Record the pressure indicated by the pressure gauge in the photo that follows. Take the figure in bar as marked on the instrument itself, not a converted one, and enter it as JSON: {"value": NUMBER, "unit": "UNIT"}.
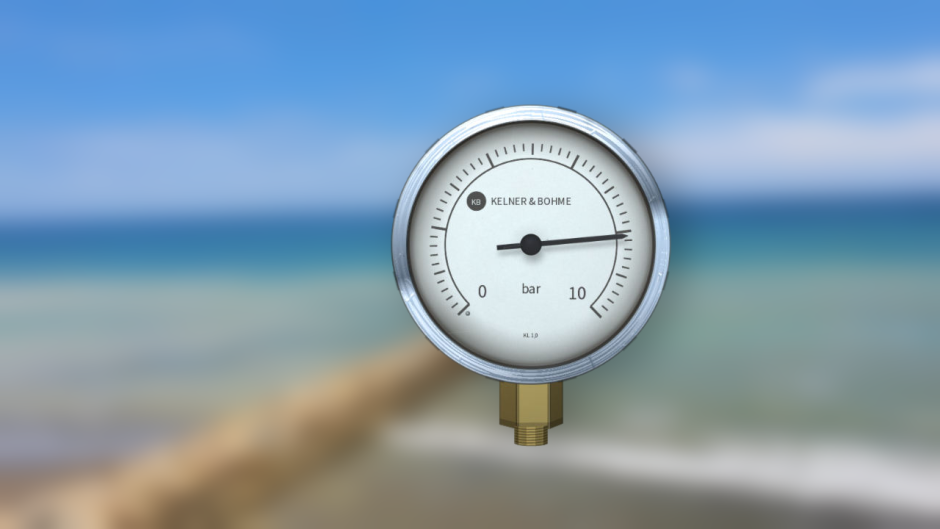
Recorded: {"value": 8.1, "unit": "bar"}
